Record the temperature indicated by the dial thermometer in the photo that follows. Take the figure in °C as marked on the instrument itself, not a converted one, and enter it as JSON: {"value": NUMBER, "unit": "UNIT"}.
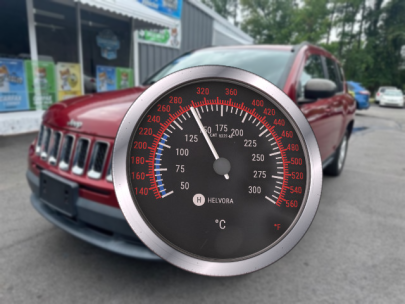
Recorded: {"value": 145, "unit": "°C"}
